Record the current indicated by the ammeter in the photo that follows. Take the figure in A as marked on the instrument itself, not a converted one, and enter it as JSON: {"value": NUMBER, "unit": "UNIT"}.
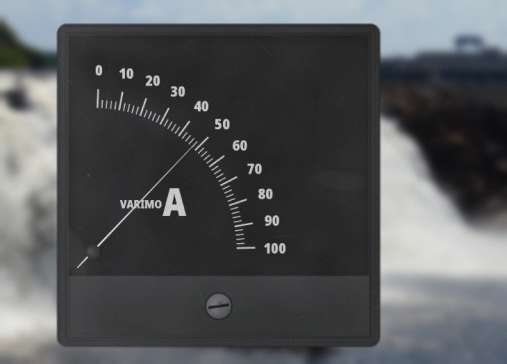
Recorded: {"value": 48, "unit": "A"}
